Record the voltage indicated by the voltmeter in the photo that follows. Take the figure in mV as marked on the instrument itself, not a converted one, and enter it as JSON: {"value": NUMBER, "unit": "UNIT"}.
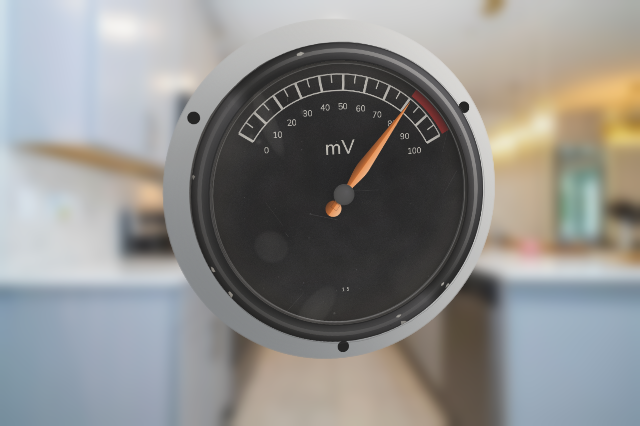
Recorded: {"value": 80, "unit": "mV"}
